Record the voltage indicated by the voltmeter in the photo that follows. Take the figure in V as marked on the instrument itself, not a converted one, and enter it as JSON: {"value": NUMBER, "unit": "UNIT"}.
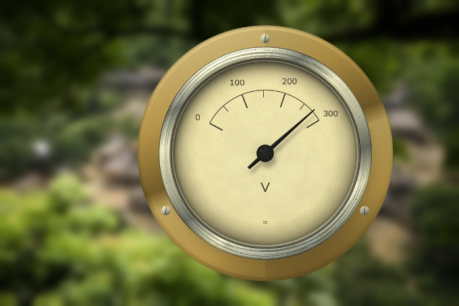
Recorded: {"value": 275, "unit": "V"}
